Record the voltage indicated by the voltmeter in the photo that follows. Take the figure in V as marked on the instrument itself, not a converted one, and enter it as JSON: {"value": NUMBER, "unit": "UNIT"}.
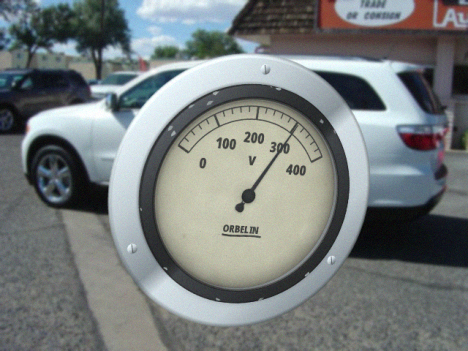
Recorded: {"value": 300, "unit": "V"}
